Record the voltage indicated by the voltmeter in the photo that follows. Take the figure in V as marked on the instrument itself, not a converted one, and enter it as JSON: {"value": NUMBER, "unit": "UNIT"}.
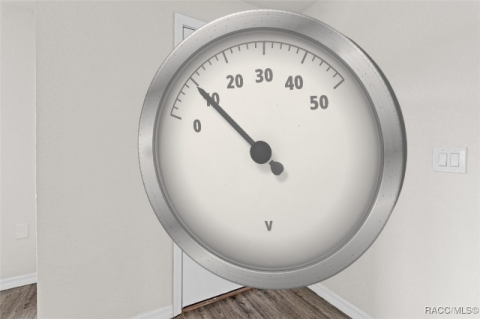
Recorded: {"value": 10, "unit": "V"}
